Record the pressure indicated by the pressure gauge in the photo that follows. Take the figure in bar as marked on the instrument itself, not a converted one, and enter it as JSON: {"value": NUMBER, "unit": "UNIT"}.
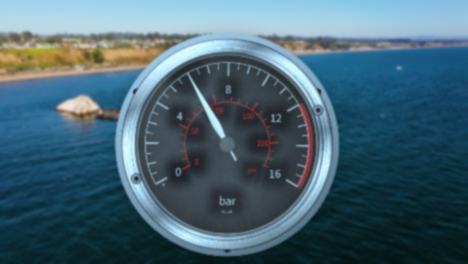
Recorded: {"value": 6, "unit": "bar"}
